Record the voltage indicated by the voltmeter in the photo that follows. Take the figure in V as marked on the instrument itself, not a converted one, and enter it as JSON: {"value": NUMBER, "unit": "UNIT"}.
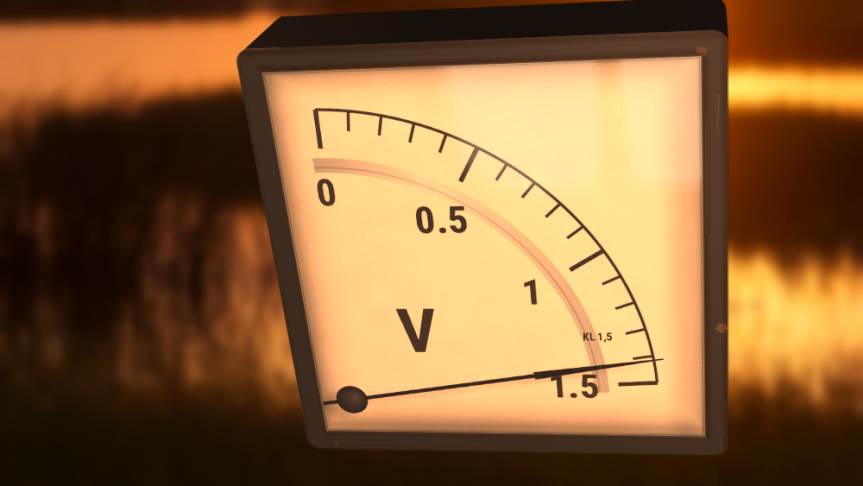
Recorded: {"value": 1.4, "unit": "V"}
